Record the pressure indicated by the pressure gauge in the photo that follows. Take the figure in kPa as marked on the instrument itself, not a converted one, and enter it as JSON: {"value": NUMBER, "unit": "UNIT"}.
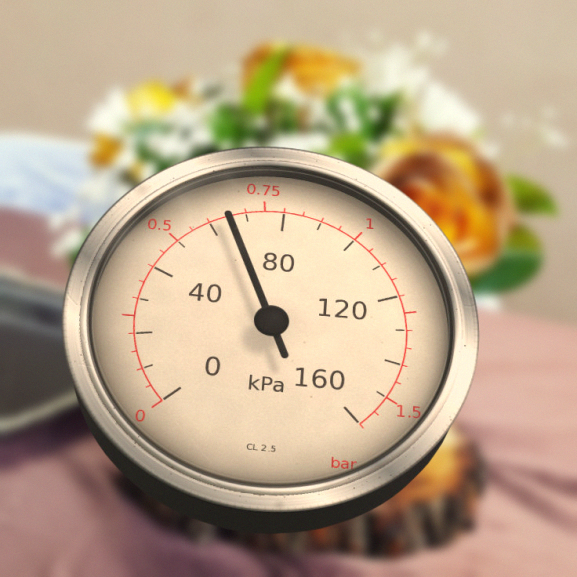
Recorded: {"value": 65, "unit": "kPa"}
